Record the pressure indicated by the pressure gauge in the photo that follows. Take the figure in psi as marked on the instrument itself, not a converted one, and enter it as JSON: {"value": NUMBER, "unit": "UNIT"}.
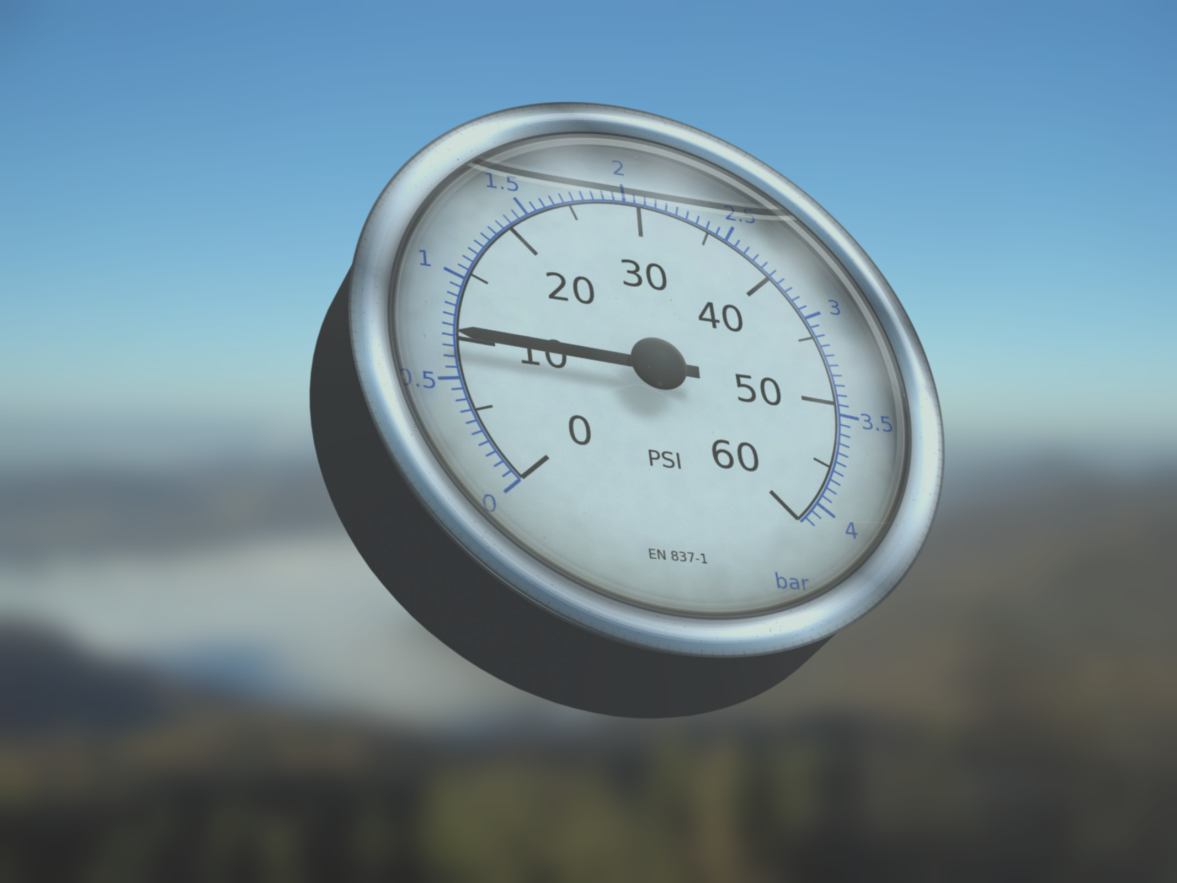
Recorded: {"value": 10, "unit": "psi"}
